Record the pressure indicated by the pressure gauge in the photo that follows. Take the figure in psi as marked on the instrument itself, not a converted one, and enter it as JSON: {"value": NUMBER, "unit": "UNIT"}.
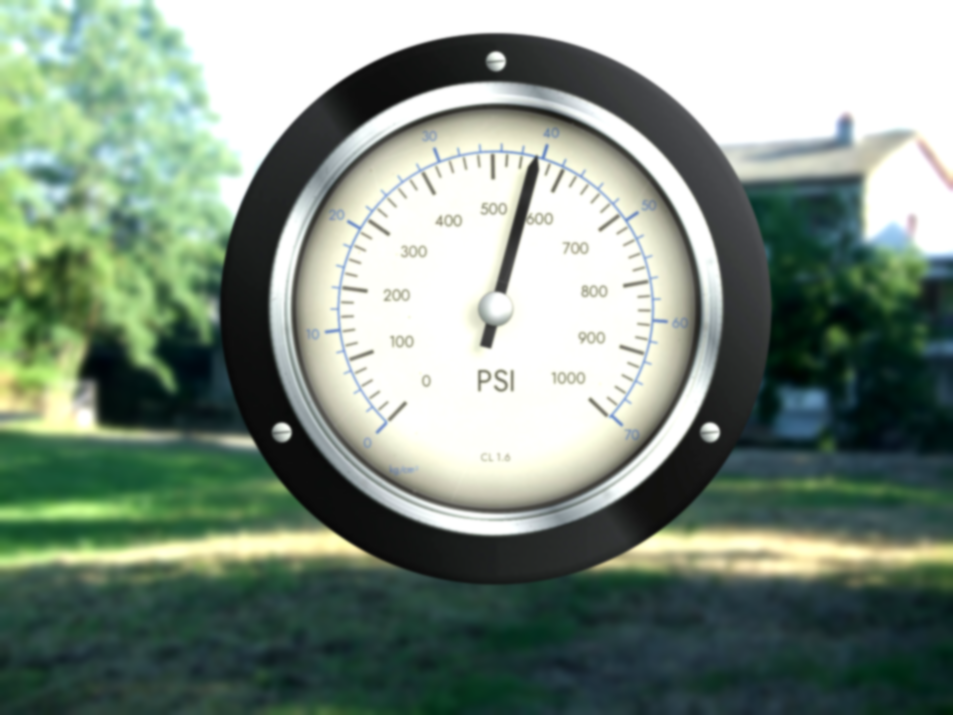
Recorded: {"value": 560, "unit": "psi"}
